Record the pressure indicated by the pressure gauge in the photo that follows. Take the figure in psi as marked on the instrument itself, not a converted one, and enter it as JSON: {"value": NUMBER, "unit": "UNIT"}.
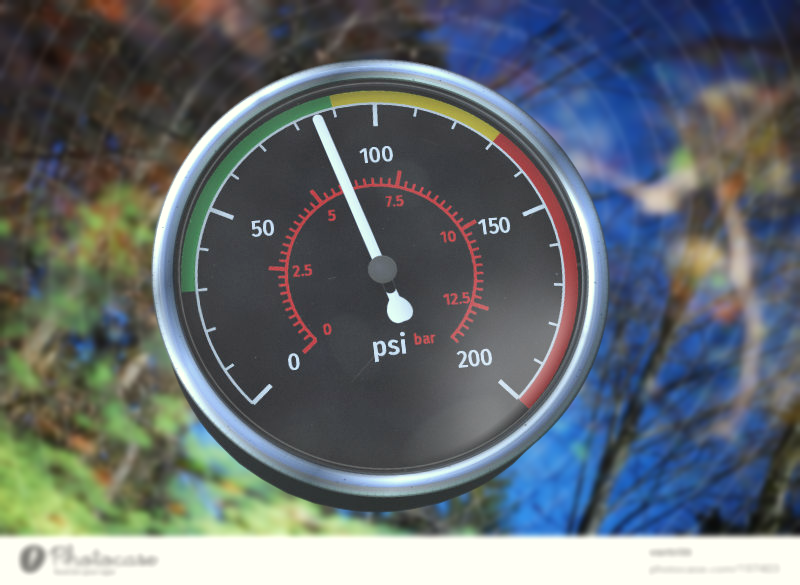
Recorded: {"value": 85, "unit": "psi"}
